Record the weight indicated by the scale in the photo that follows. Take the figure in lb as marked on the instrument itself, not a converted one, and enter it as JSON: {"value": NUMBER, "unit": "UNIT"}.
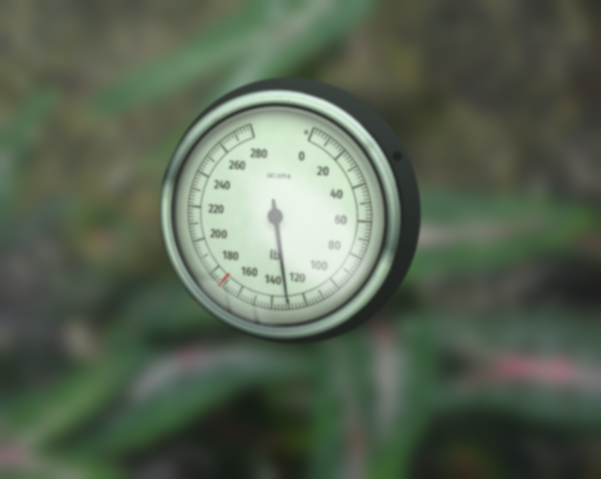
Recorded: {"value": 130, "unit": "lb"}
